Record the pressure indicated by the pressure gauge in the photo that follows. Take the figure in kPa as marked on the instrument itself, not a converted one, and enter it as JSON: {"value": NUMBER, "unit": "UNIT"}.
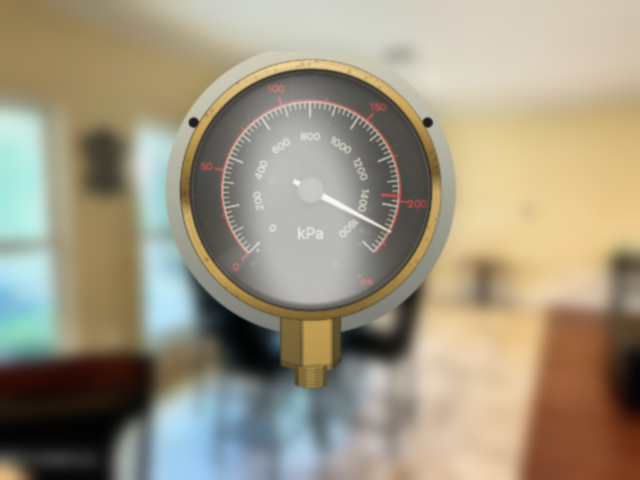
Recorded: {"value": 1500, "unit": "kPa"}
